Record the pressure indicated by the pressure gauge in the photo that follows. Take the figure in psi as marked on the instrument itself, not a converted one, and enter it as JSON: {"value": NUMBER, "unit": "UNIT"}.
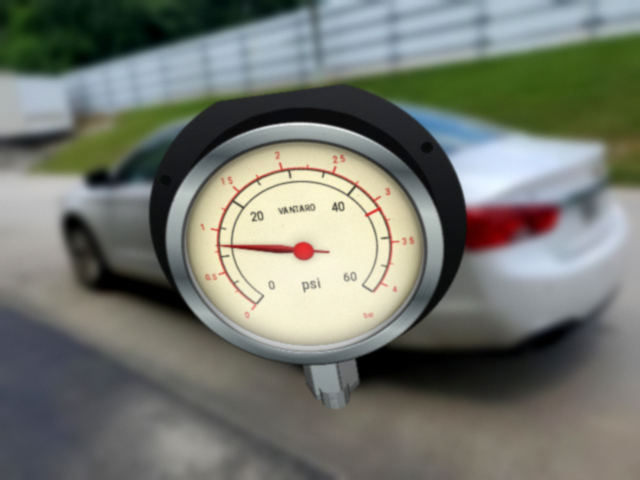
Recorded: {"value": 12.5, "unit": "psi"}
